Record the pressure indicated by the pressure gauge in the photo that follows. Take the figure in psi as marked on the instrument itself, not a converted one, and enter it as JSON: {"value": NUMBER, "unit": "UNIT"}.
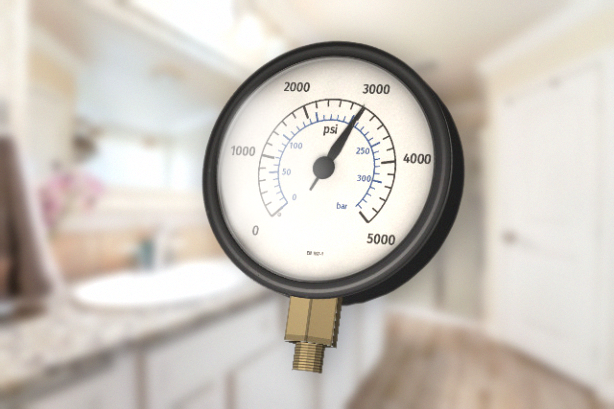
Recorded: {"value": 3000, "unit": "psi"}
